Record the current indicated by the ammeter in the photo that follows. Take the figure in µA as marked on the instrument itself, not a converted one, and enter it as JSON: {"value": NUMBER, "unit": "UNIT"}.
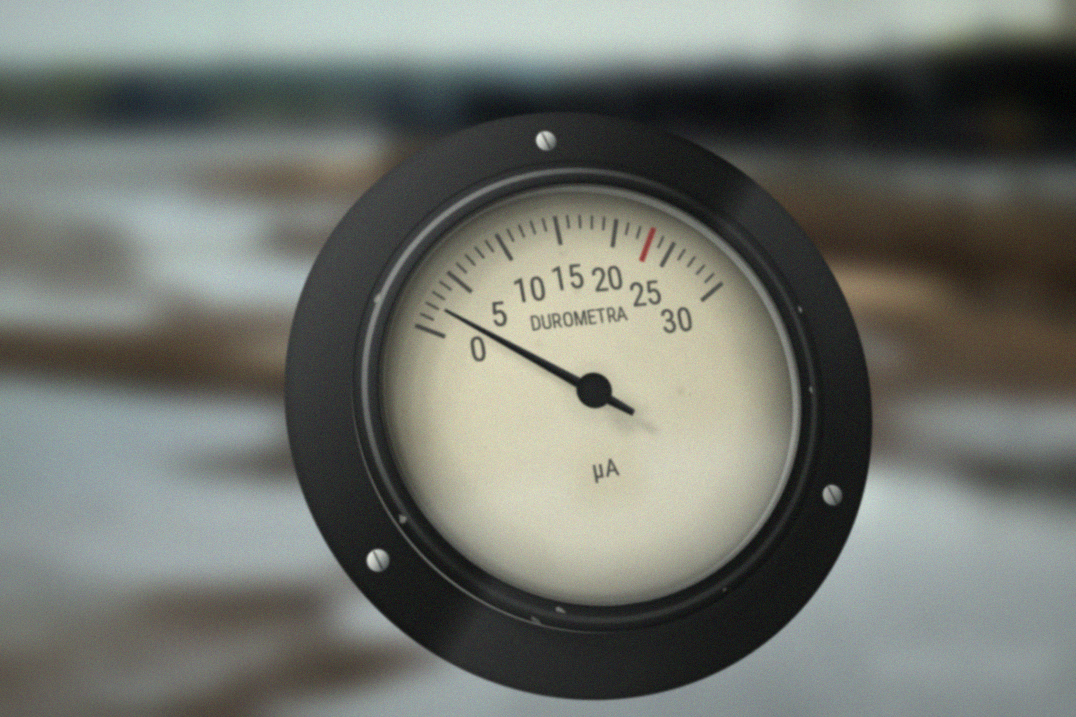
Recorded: {"value": 2, "unit": "µA"}
